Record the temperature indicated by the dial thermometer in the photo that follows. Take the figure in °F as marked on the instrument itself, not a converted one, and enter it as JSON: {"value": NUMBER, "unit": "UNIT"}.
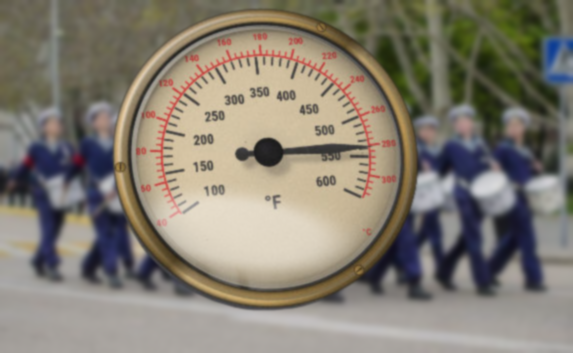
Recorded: {"value": 540, "unit": "°F"}
